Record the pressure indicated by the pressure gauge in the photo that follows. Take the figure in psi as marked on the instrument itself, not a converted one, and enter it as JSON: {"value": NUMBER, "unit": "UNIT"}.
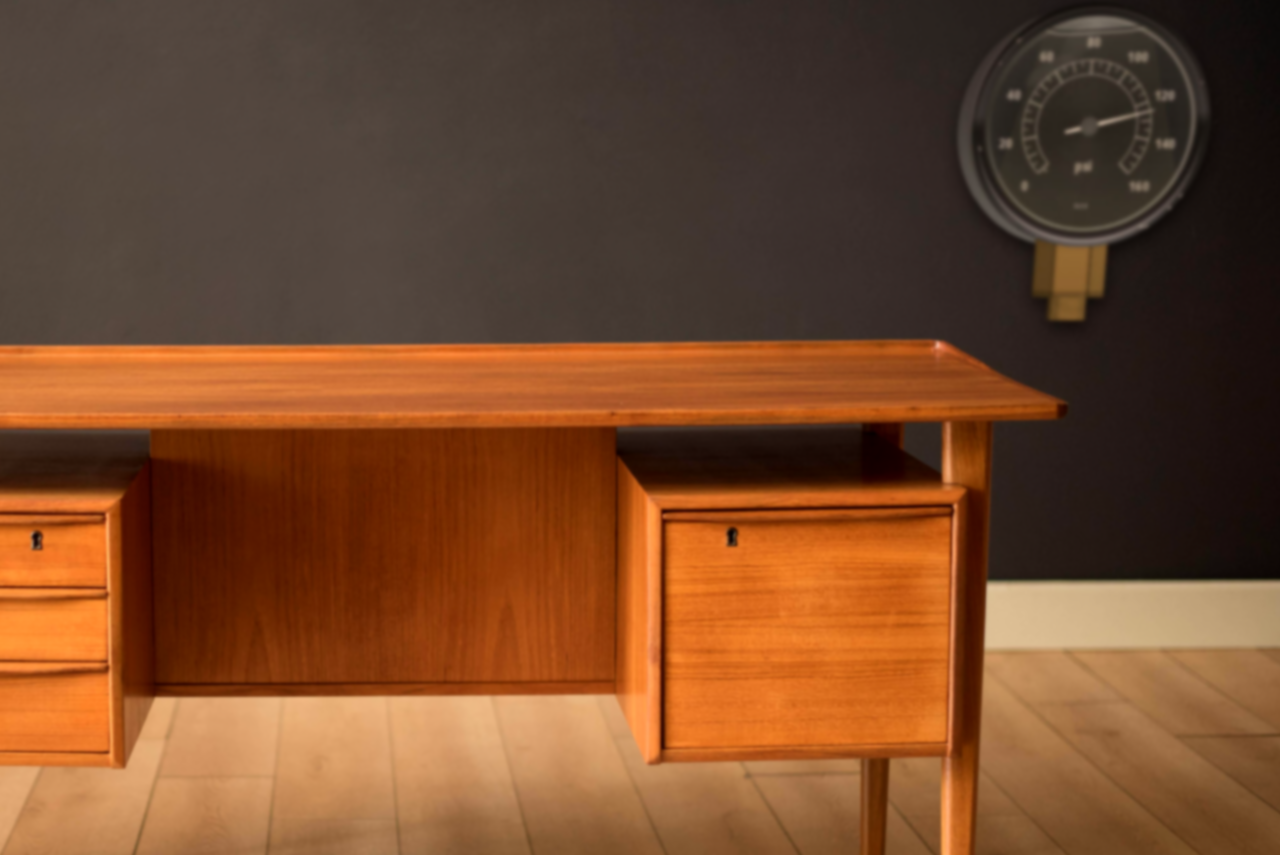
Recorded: {"value": 125, "unit": "psi"}
